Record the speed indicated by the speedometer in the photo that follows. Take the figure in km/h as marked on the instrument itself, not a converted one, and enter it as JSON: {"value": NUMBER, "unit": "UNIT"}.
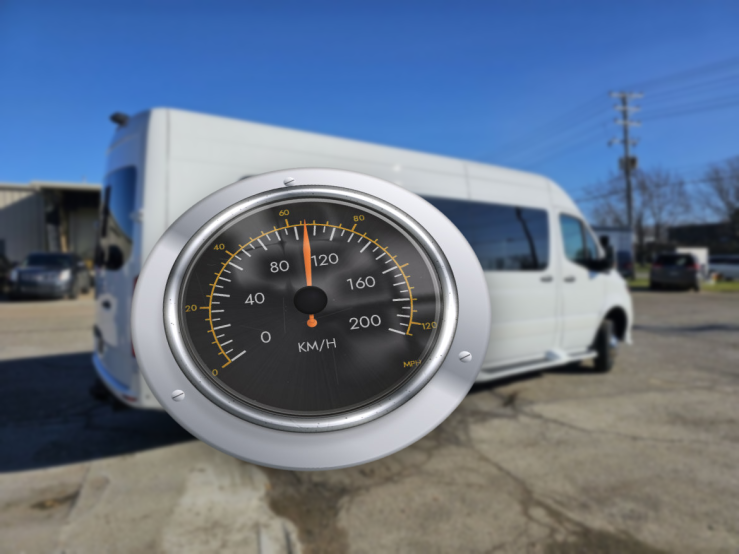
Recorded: {"value": 105, "unit": "km/h"}
